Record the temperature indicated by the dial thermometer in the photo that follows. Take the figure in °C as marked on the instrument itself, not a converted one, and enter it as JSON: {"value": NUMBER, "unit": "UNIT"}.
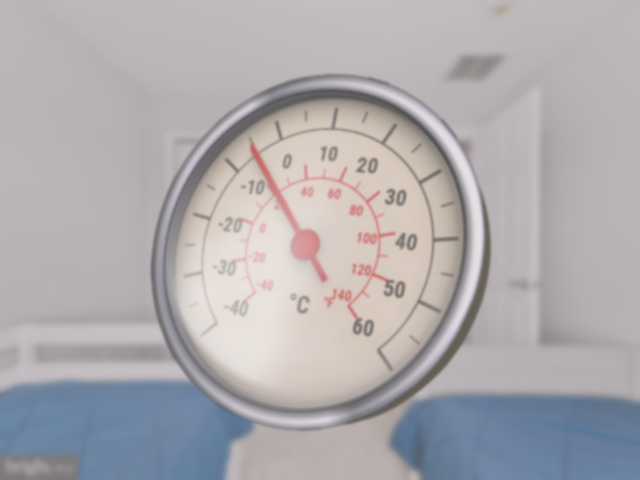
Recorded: {"value": -5, "unit": "°C"}
